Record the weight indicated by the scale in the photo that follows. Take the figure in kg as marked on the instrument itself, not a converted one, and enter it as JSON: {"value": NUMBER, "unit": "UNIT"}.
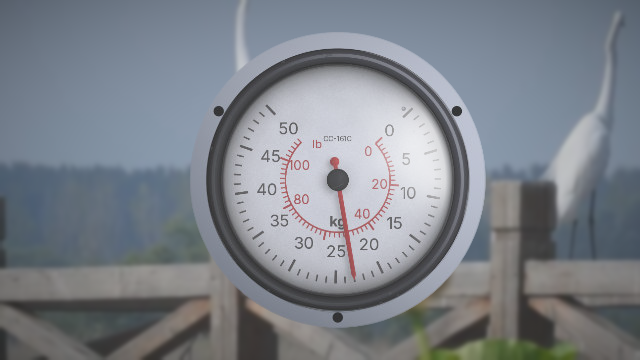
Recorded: {"value": 23, "unit": "kg"}
